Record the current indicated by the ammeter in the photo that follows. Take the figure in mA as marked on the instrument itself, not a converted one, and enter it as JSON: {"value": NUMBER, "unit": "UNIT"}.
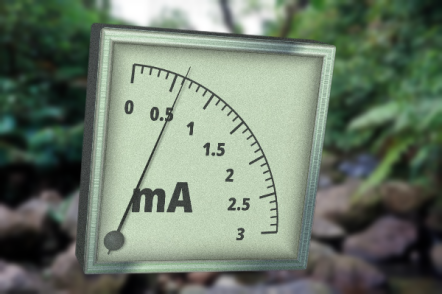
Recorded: {"value": 0.6, "unit": "mA"}
